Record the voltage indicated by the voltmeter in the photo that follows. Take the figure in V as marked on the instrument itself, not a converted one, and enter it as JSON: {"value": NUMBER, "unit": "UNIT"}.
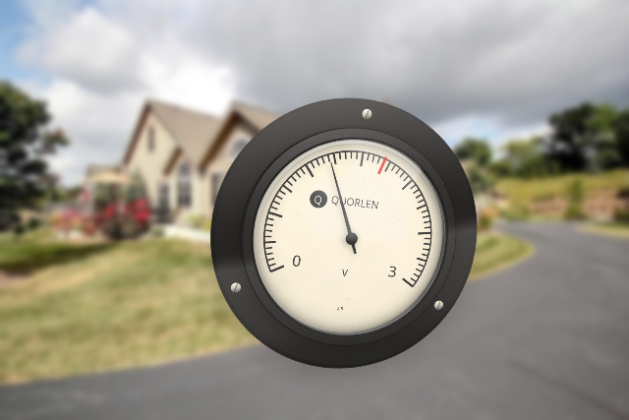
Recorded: {"value": 1.2, "unit": "V"}
